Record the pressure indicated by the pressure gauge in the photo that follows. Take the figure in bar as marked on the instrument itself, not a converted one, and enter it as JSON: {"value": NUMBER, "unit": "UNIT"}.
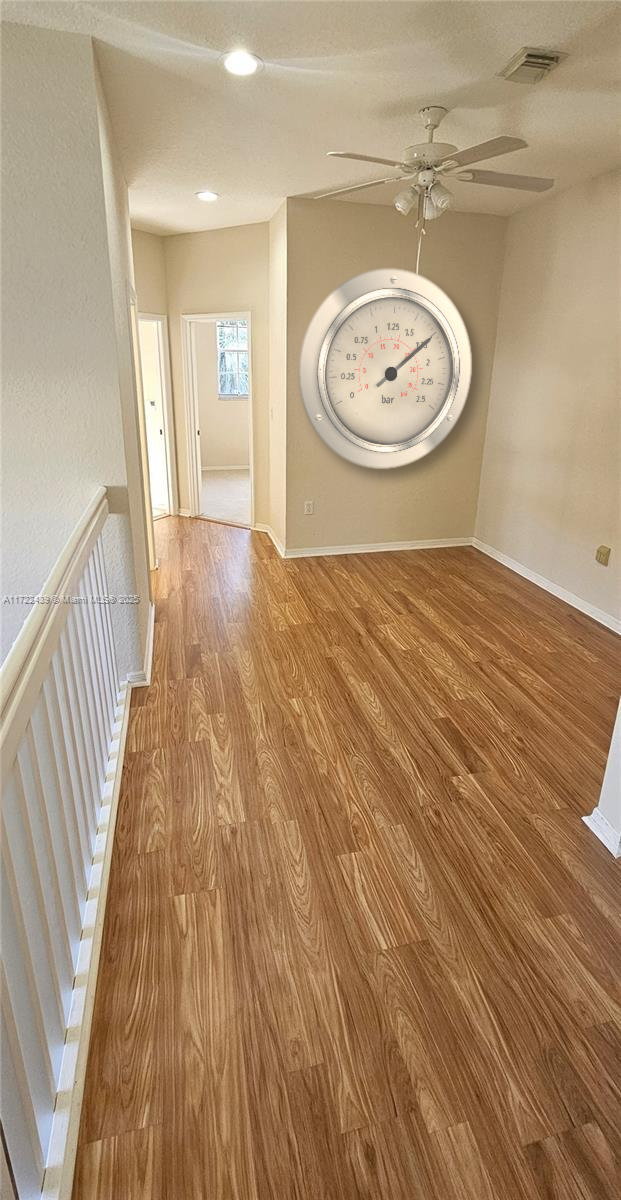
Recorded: {"value": 1.75, "unit": "bar"}
